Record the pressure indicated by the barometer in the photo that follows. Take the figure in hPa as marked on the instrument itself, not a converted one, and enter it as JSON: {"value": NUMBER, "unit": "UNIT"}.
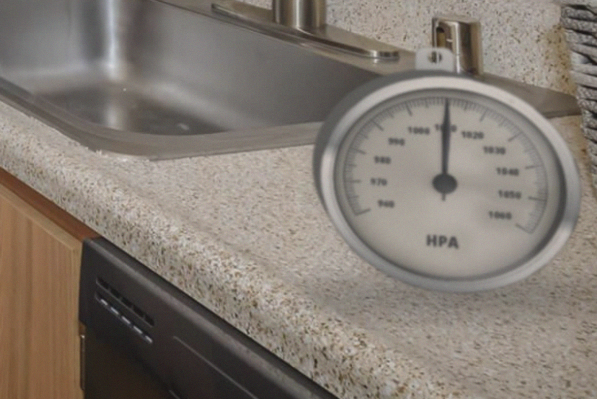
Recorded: {"value": 1010, "unit": "hPa"}
